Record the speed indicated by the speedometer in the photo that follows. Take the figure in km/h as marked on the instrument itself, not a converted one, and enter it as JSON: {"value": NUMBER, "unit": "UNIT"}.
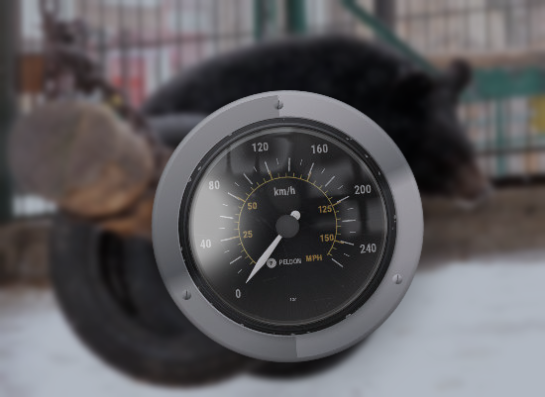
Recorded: {"value": 0, "unit": "km/h"}
